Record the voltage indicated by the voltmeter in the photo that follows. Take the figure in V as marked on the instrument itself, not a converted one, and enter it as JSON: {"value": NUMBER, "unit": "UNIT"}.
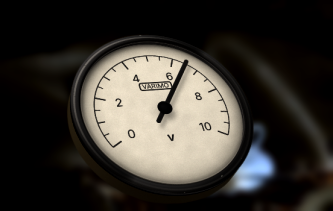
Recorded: {"value": 6.5, "unit": "V"}
